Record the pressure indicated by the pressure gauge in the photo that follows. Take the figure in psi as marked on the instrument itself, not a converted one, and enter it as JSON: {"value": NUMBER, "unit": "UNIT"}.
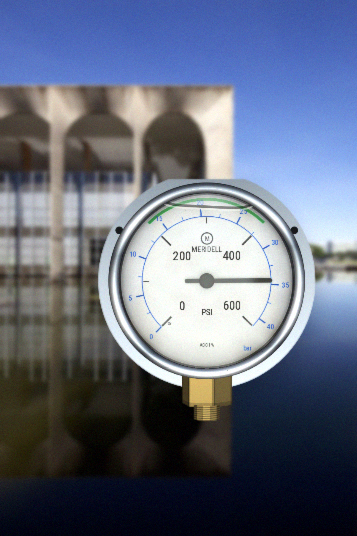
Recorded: {"value": 500, "unit": "psi"}
